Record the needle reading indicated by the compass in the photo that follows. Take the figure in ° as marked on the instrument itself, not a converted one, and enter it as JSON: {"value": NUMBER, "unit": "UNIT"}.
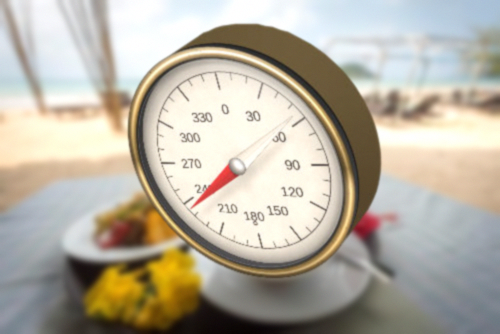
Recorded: {"value": 235, "unit": "°"}
